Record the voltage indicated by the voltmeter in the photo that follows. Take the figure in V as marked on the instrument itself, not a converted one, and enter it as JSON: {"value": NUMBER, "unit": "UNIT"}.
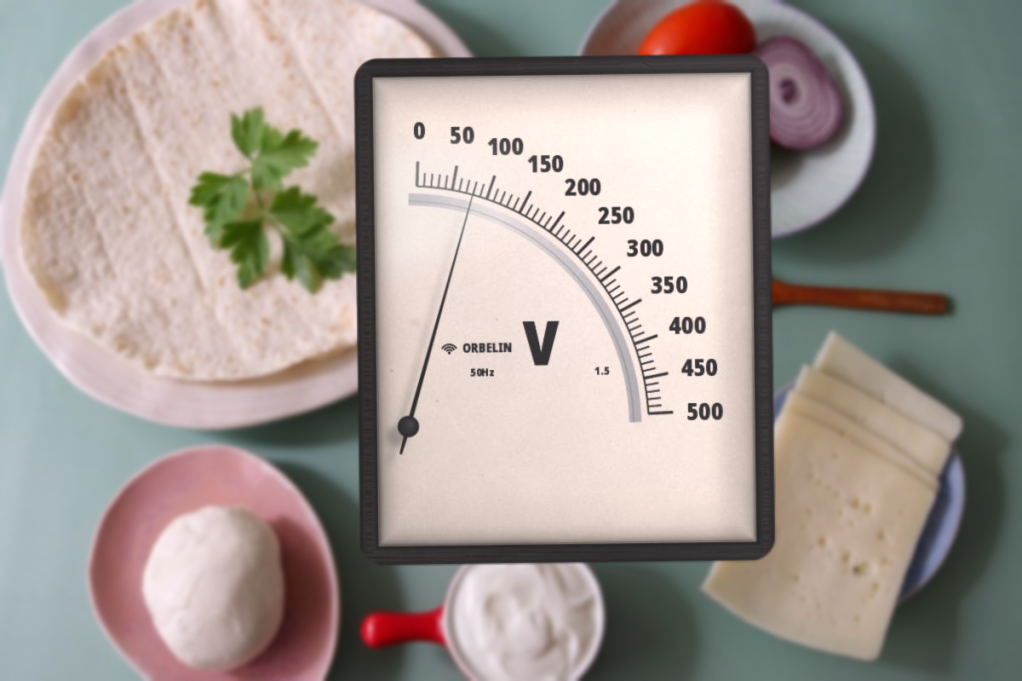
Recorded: {"value": 80, "unit": "V"}
